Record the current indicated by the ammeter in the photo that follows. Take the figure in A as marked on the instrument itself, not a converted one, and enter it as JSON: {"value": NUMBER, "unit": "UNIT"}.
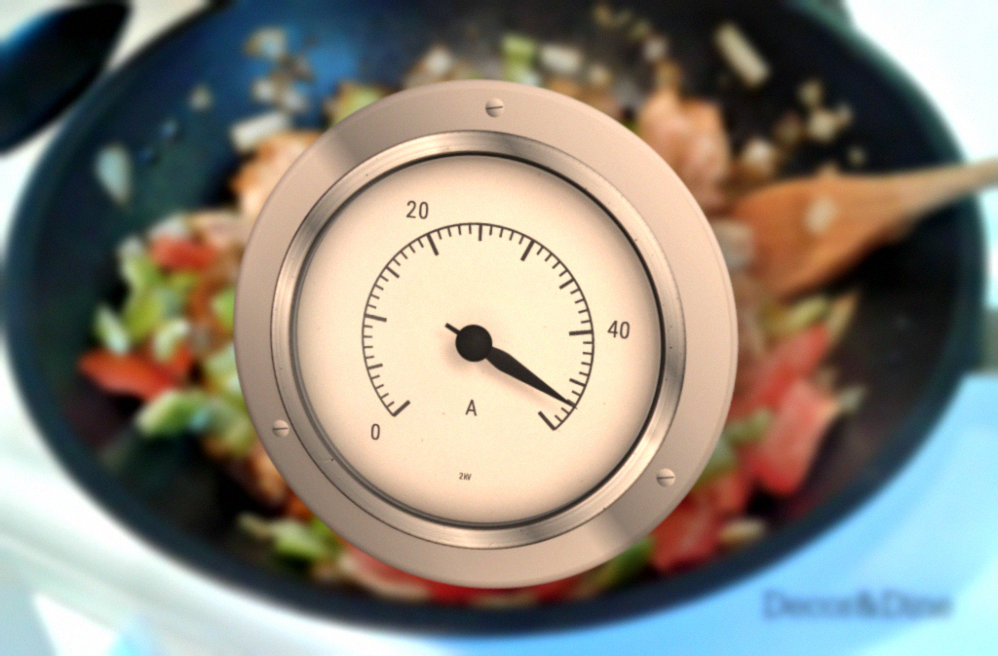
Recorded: {"value": 47, "unit": "A"}
